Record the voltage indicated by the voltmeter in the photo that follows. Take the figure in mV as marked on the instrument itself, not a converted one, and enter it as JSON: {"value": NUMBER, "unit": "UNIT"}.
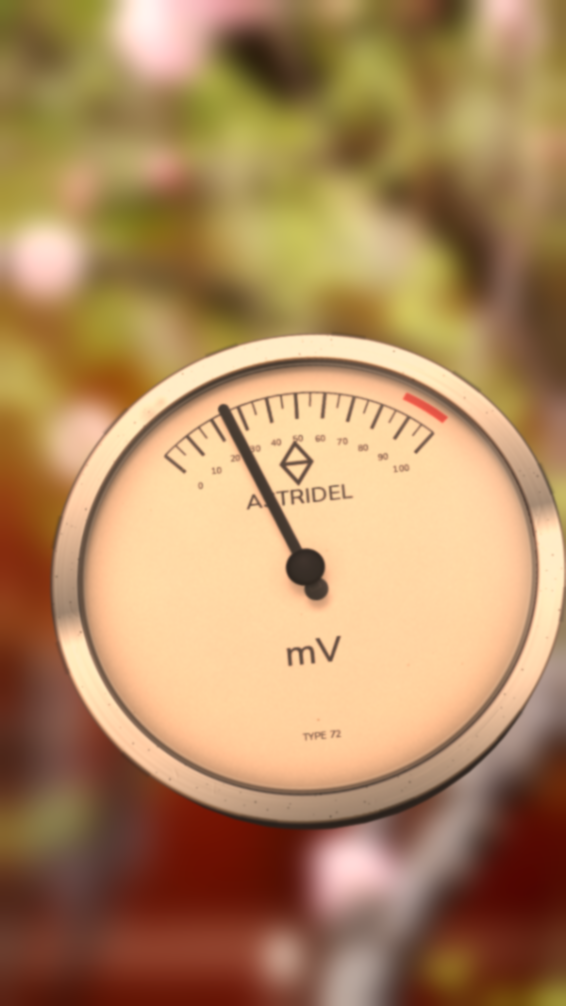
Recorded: {"value": 25, "unit": "mV"}
